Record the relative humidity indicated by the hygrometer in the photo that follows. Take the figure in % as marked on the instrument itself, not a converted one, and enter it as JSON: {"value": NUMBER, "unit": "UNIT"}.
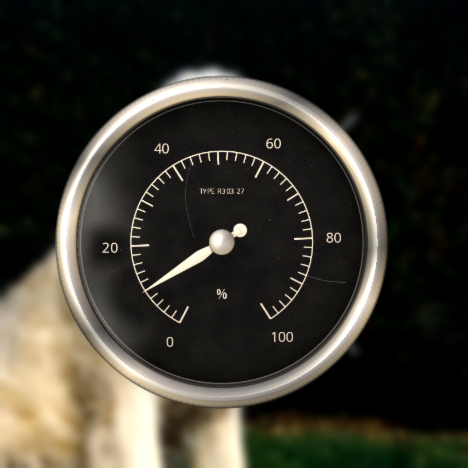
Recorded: {"value": 10, "unit": "%"}
